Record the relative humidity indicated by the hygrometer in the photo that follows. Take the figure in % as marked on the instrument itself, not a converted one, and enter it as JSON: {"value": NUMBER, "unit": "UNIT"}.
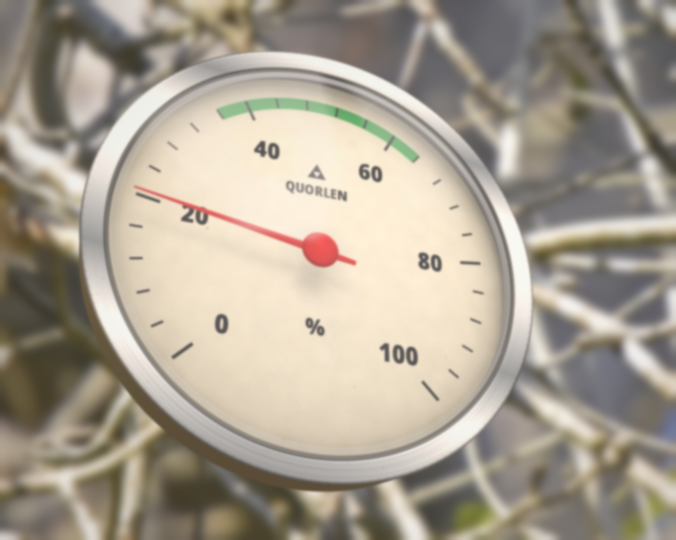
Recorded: {"value": 20, "unit": "%"}
